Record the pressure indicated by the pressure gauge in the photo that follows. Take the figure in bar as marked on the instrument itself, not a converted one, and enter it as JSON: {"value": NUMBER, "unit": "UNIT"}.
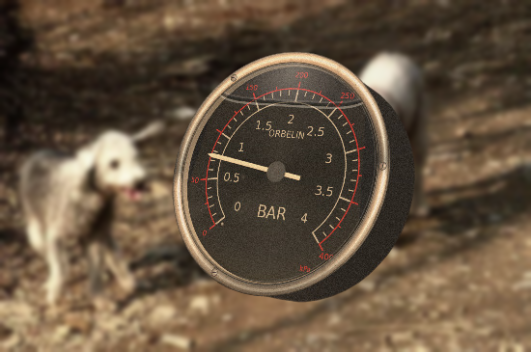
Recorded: {"value": 0.75, "unit": "bar"}
